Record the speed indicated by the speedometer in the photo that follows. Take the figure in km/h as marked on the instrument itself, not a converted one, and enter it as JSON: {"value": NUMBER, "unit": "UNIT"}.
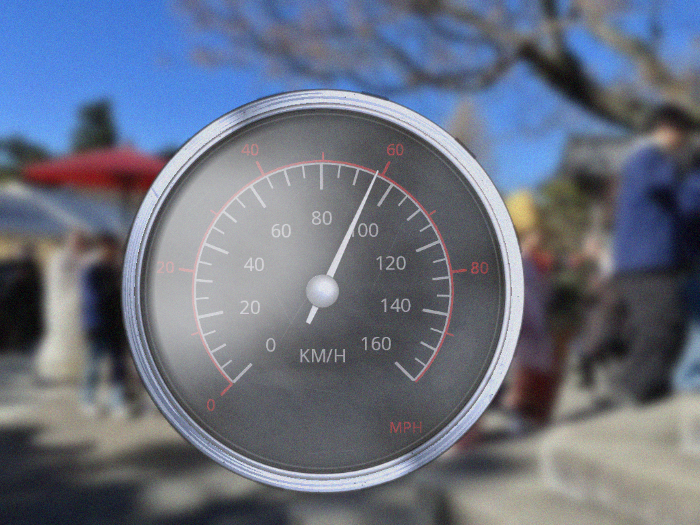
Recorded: {"value": 95, "unit": "km/h"}
